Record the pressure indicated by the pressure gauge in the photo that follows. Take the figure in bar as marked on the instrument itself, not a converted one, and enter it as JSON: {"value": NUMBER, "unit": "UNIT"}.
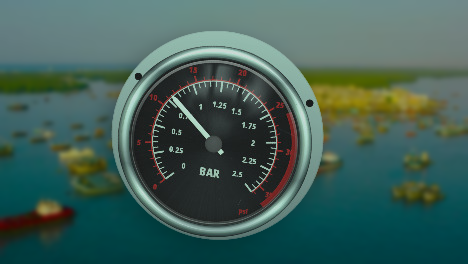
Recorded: {"value": 0.8, "unit": "bar"}
